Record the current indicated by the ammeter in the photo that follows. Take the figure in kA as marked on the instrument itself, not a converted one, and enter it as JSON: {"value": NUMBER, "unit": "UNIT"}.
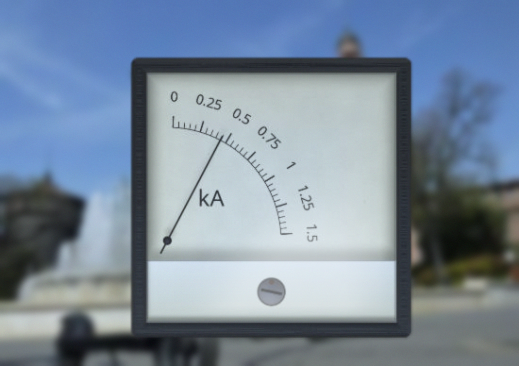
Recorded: {"value": 0.45, "unit": "kA"}
